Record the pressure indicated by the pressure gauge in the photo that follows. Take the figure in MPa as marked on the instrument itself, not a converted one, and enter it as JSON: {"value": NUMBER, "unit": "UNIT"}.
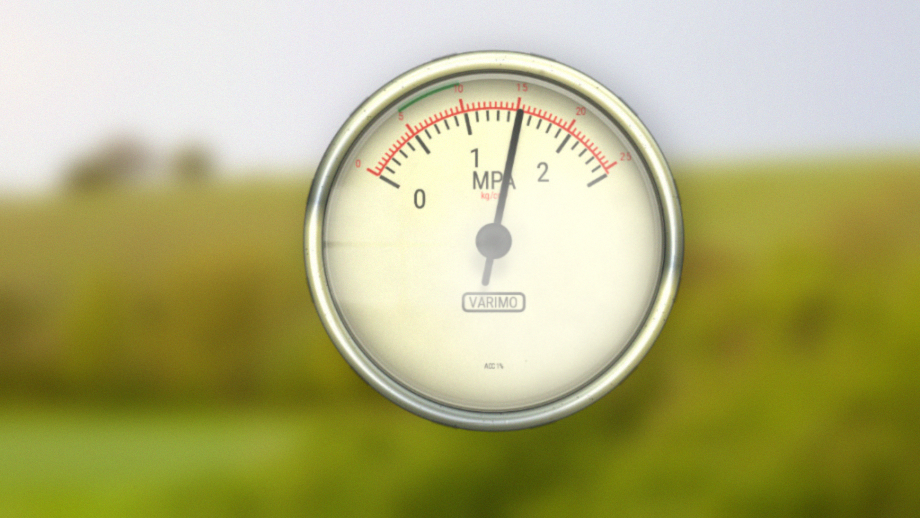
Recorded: {"value": 1.5, "unit": "MPa"}
